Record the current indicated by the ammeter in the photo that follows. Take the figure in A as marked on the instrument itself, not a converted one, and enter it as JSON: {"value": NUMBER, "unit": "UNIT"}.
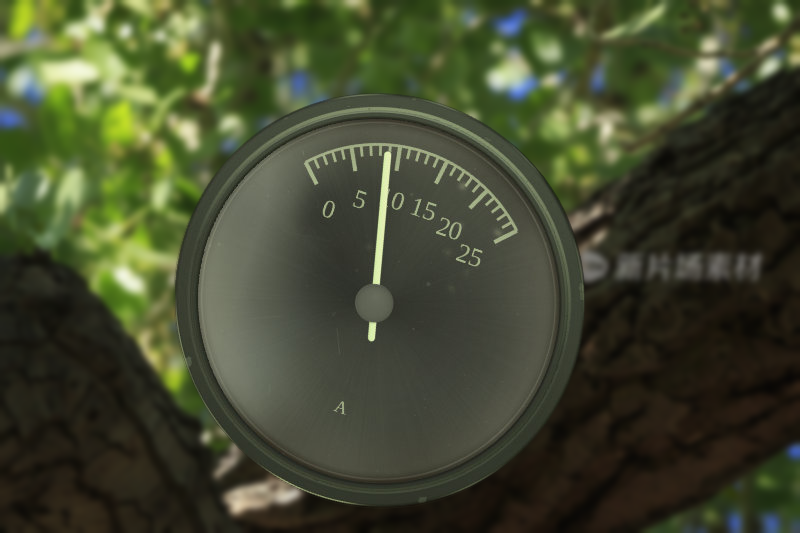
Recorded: {"value": 9, "unit": "A"}
